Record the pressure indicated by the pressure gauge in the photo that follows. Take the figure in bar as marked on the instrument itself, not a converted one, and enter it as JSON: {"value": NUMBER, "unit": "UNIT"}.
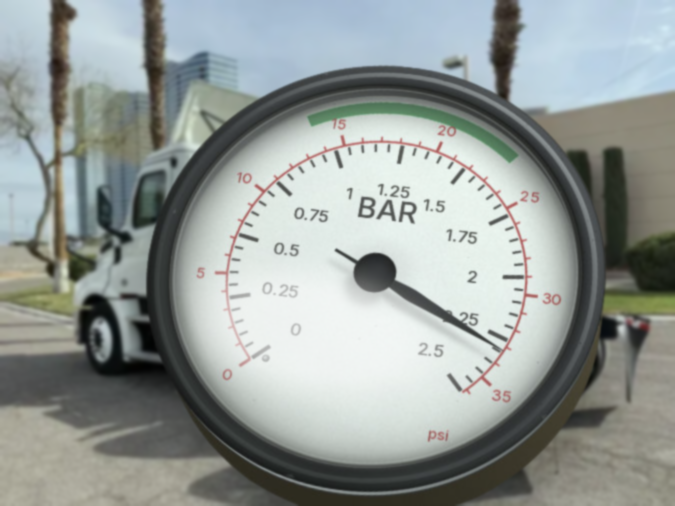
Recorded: {"value": 2.3, "unit": "bar"}
